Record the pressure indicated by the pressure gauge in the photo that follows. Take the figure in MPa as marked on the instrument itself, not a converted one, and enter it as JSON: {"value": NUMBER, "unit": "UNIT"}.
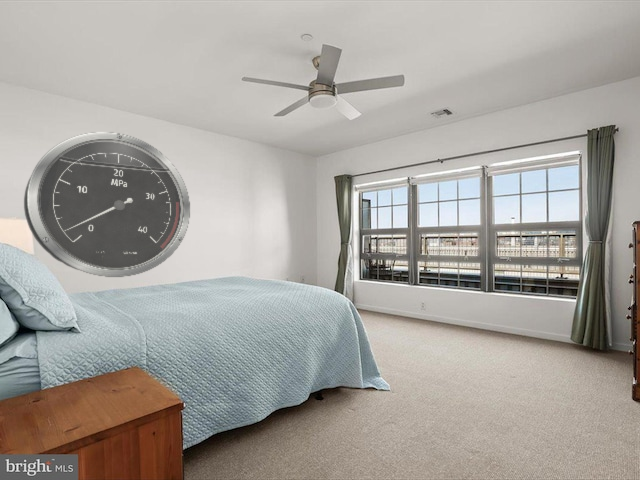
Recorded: {"value": 2, "unit": "MPa"}
